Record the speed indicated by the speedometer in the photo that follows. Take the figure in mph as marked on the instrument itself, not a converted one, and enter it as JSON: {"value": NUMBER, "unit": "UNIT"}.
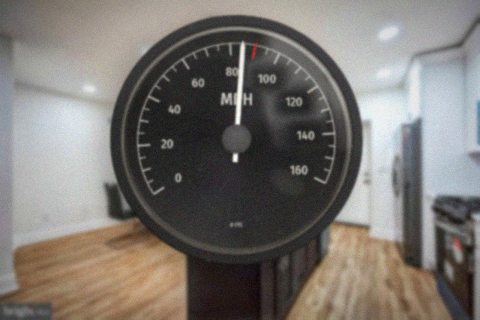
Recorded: {"value": 85, "unit": "mph"}
